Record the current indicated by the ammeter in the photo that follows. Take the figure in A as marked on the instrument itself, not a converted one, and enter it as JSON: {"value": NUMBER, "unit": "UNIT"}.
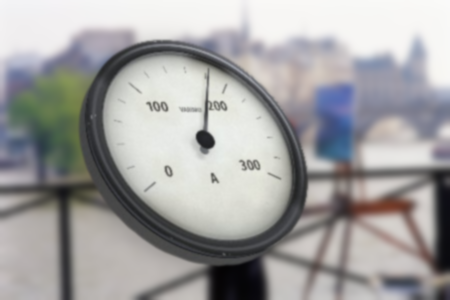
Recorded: {"value": 180, "unit": "A"}
